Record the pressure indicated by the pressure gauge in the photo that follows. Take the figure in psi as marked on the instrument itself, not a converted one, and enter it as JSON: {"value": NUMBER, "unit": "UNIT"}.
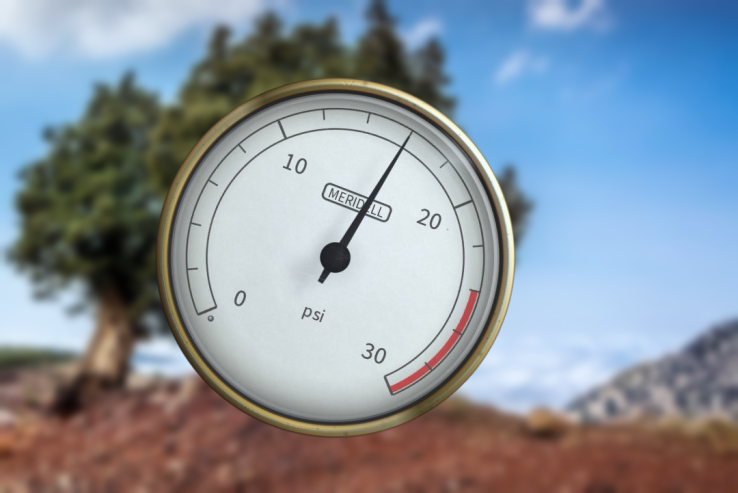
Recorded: {"value": 16, "unit": "psi"}
